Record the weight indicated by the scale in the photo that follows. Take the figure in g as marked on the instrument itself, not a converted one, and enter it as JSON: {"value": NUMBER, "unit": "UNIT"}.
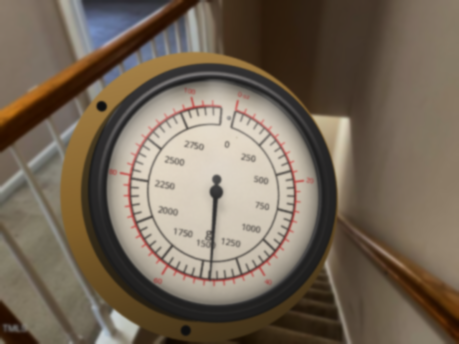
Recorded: {"value": 1450, "unit": "g"}
